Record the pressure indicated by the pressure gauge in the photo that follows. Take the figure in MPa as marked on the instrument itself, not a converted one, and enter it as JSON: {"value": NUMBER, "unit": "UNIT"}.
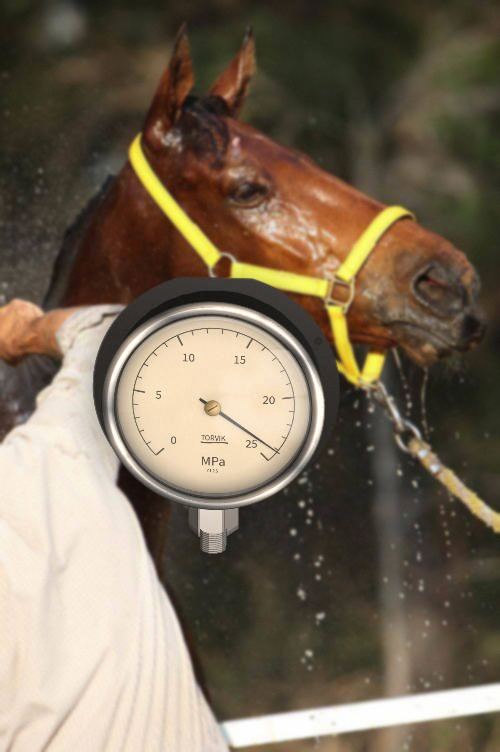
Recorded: {"value": 24, "unit": "MPa"}
